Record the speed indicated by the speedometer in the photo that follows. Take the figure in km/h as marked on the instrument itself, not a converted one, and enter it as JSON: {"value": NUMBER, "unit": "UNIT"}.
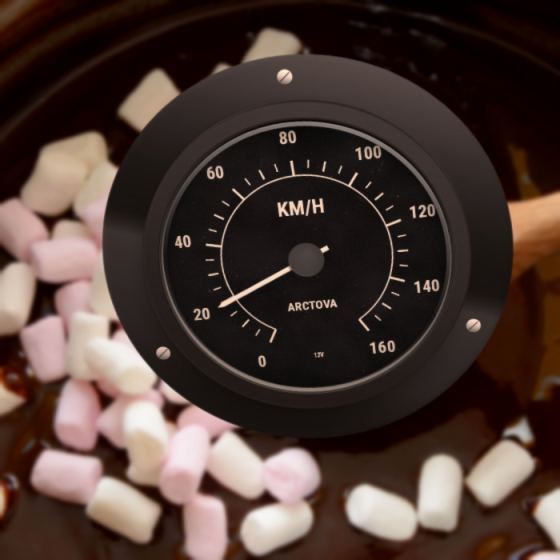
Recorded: {"value": 20, "unit": "km/h"}
